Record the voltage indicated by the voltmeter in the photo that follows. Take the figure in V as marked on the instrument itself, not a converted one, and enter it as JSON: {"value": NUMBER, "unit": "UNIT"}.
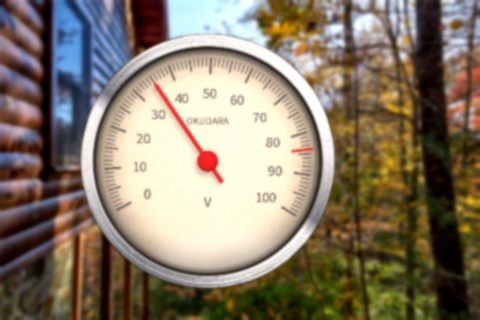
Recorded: {"value": 35, "unit": "V"}
